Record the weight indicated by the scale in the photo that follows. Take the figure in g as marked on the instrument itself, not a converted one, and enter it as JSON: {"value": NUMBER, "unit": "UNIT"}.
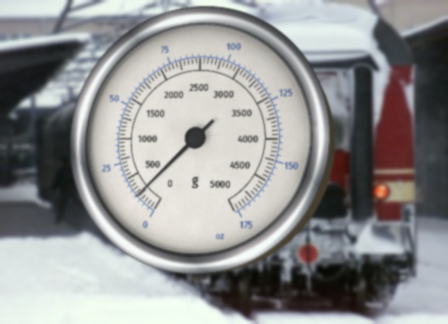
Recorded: {"value": 250, "unit": "g"}
